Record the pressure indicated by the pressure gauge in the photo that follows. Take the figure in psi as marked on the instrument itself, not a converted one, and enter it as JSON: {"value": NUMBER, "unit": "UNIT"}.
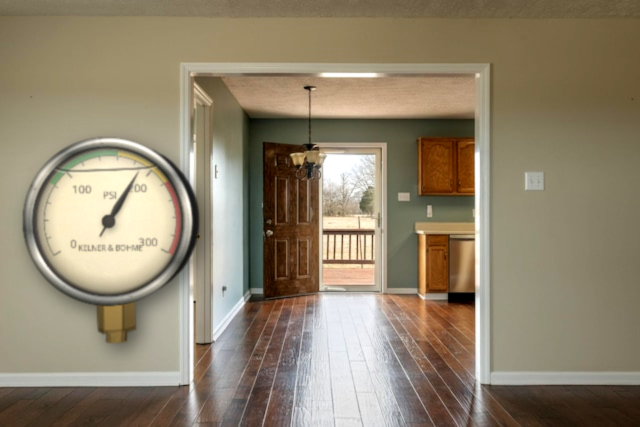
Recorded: {"value": 190, "unit": "psi"}
